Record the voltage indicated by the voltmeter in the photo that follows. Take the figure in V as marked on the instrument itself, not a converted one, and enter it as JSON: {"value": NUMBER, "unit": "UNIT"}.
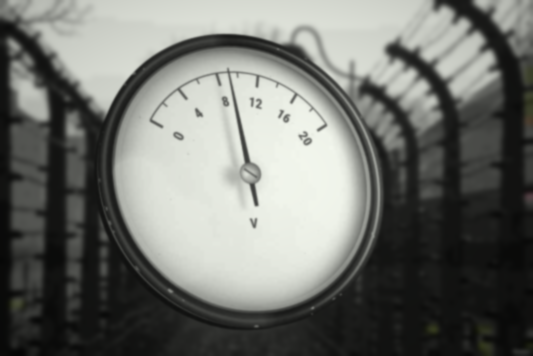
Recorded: {"value": 9, "unit": "V"}
